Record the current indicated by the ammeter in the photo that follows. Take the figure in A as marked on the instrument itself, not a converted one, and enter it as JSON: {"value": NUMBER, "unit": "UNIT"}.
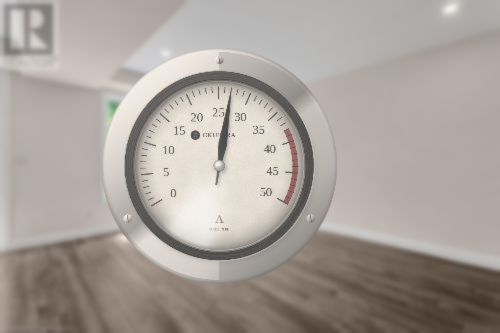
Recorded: {"value": 27, "unit": "A"}
